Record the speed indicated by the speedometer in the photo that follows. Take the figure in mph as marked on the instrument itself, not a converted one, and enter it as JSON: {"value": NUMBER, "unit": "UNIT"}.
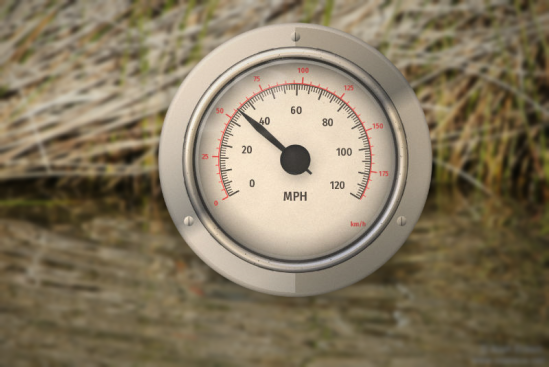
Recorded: {"value": 35, "unit": "mph"}
